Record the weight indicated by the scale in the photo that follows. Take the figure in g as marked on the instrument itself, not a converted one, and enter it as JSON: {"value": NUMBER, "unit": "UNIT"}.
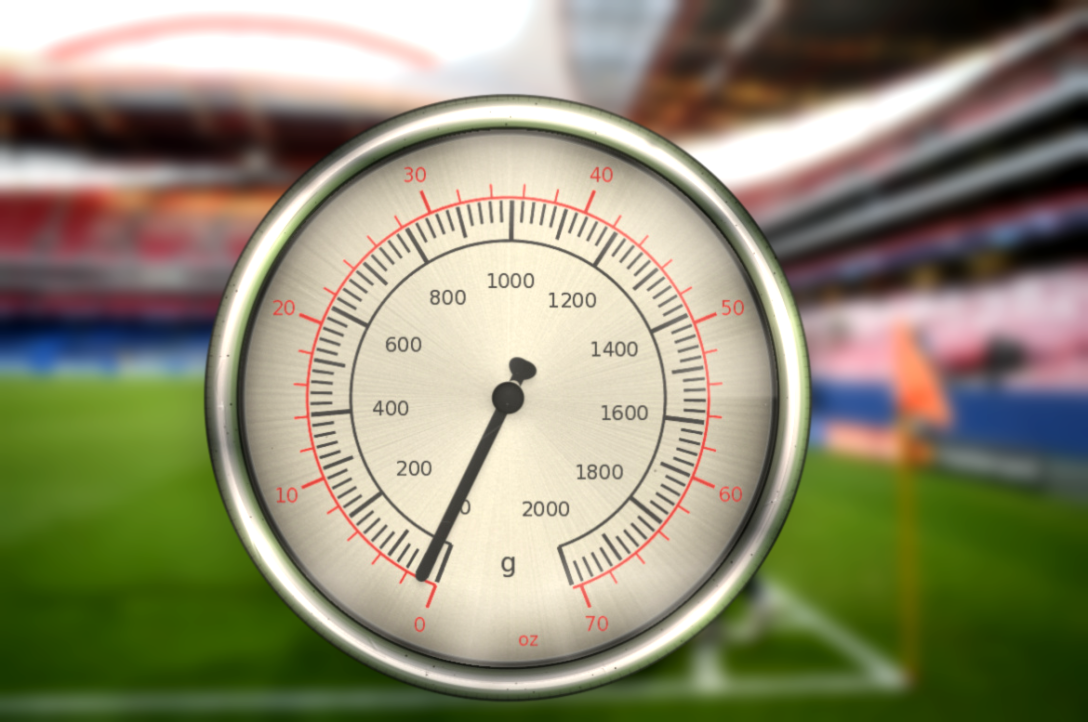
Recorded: {"value": 30, "unit": "g"}
